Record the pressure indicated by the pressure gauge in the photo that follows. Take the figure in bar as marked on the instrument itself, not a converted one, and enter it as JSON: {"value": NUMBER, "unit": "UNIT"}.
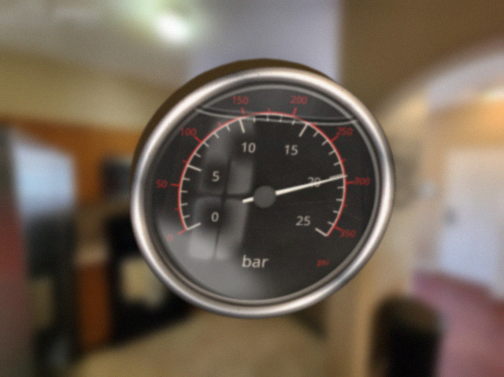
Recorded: {"value": 20, "unit": "bar"}
